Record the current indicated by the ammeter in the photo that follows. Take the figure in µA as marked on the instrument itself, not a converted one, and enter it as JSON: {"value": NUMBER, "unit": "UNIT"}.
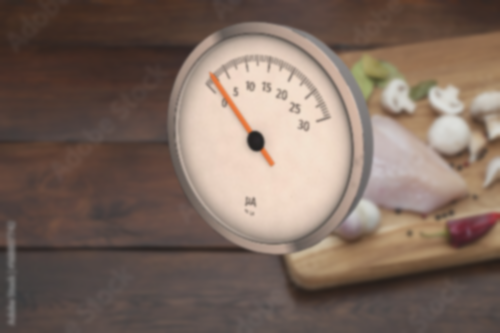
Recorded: {"value": 2.5, "unit": "µA"}
